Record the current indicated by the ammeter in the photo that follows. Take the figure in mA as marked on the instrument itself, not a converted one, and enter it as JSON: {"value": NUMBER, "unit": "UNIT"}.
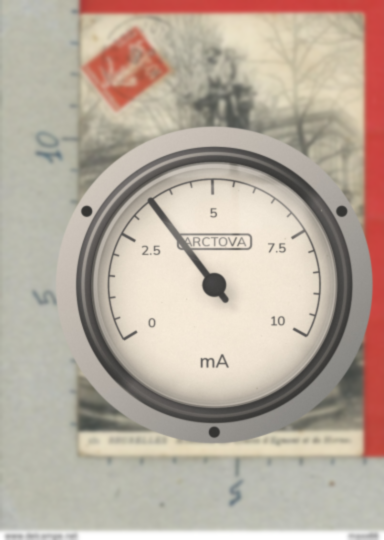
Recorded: {"value": 3.5, "unit": "mA"}
